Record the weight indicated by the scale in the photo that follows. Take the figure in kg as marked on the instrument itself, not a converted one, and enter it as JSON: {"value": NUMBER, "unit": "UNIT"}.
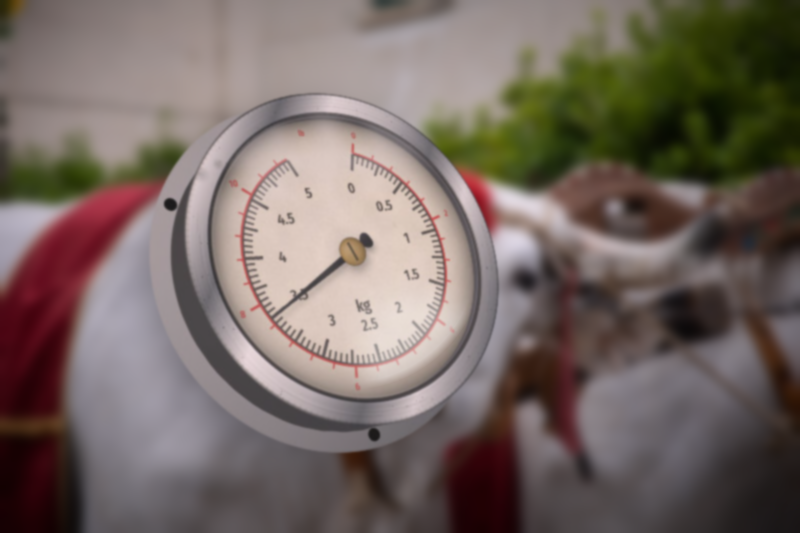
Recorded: {"value": 3.5, "unit": "kg"}
